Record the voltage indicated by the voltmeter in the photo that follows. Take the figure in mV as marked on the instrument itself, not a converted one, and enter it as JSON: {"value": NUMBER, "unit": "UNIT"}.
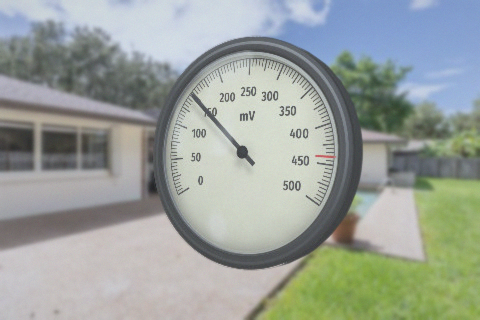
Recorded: {"value": 150, "unit": "mV"}
